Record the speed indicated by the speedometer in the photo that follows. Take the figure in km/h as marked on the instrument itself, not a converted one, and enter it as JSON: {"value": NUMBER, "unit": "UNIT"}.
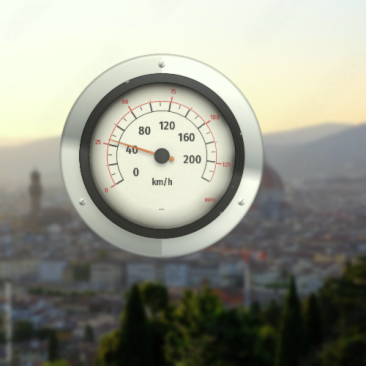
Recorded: {"value": 45, "unit": "km/h"}
